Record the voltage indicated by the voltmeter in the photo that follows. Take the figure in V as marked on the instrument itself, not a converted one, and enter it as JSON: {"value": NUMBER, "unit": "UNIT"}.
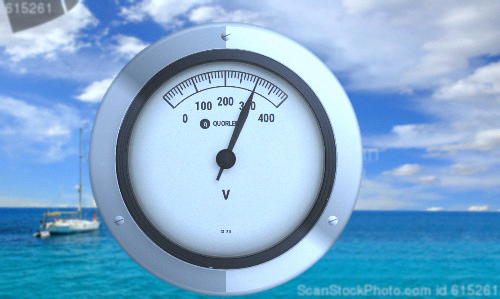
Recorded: {"value": 300, "unit": "V"}
